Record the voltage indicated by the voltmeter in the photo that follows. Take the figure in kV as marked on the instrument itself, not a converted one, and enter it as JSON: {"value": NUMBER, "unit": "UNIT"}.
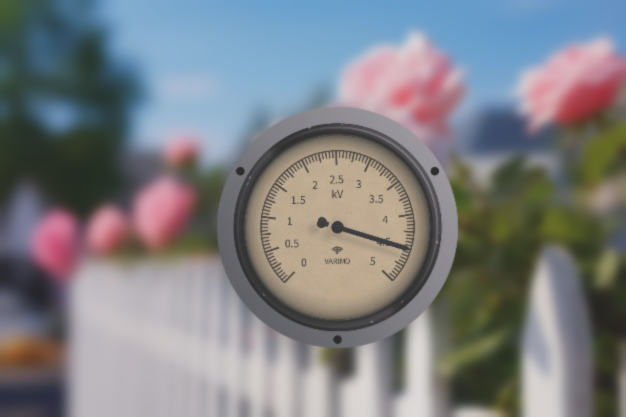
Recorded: {"value": 4.5, "unit": "kV"}
